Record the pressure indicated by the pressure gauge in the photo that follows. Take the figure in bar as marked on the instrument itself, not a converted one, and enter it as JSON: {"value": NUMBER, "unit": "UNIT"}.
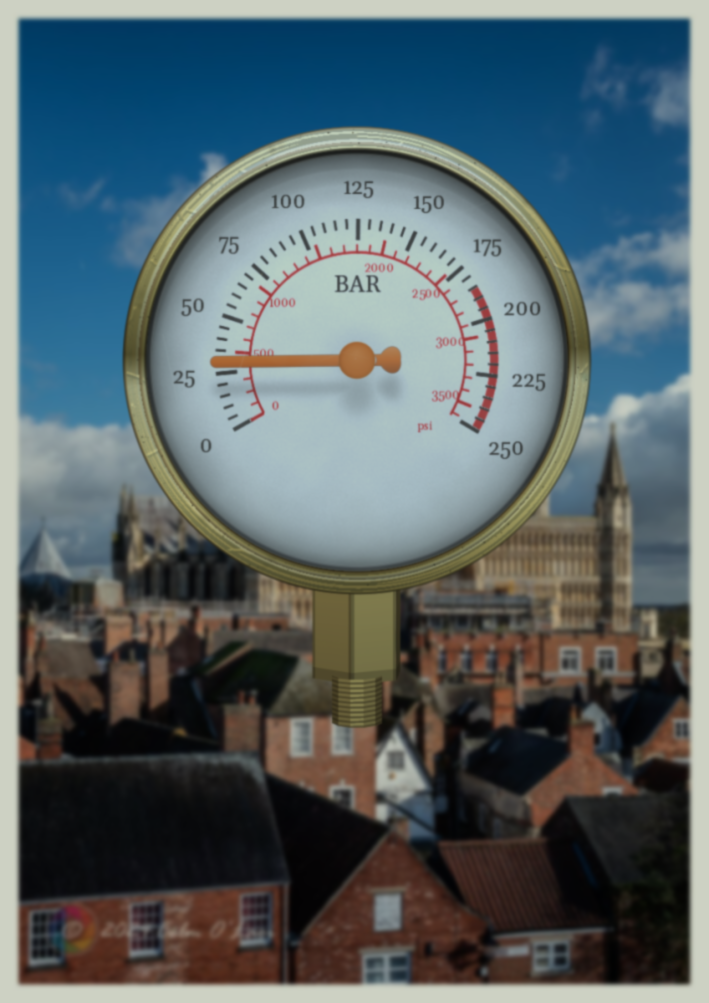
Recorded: {"value": 30, "unit": "bar"}
